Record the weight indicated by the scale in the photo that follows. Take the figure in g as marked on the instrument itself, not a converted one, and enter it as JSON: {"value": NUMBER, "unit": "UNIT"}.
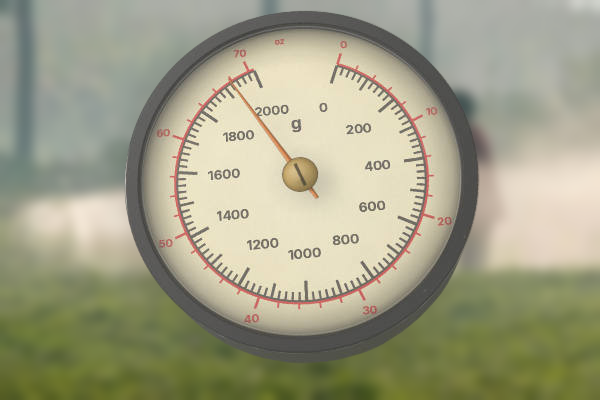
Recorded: {"value": 1920, "unit": "g"}
